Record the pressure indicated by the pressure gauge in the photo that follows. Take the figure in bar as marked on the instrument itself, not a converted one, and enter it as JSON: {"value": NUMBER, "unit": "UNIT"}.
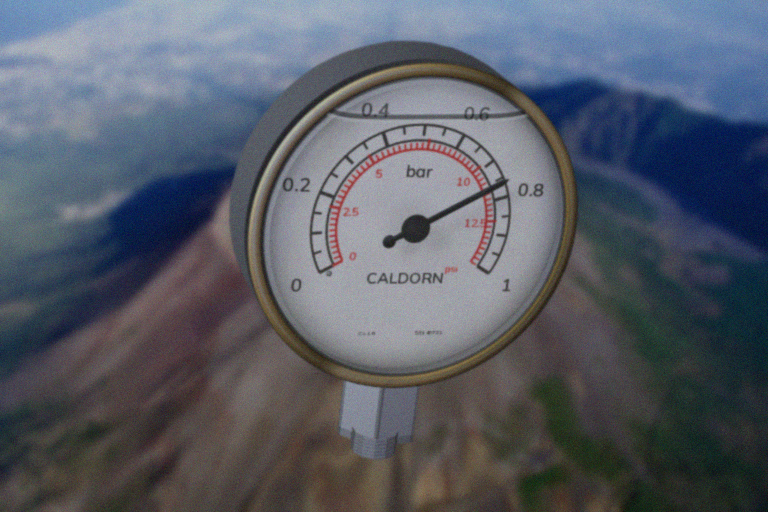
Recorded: {"value": 0.75, "unit": "bar"}
